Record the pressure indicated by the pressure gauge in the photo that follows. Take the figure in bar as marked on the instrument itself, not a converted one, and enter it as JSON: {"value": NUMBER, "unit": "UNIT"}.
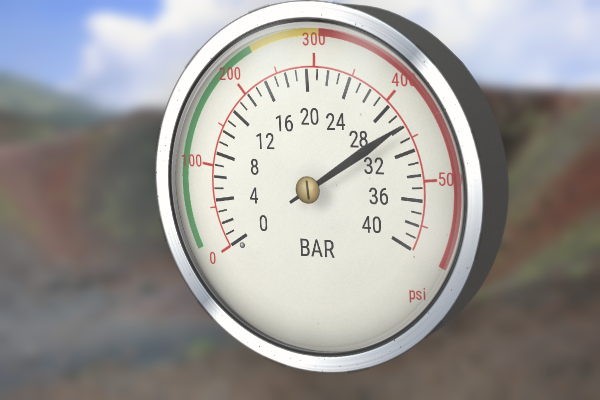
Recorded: {"value": 30, "unit": "bar"}
